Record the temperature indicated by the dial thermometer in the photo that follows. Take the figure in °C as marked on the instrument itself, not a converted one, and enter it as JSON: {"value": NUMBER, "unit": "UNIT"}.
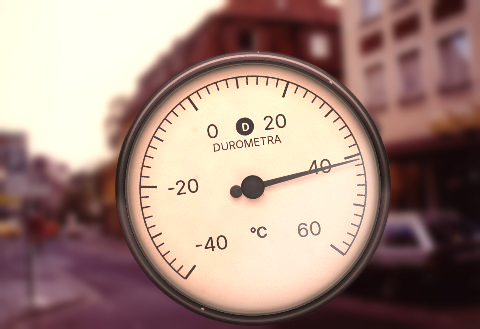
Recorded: {"value": 41, "unit": "°C"}
